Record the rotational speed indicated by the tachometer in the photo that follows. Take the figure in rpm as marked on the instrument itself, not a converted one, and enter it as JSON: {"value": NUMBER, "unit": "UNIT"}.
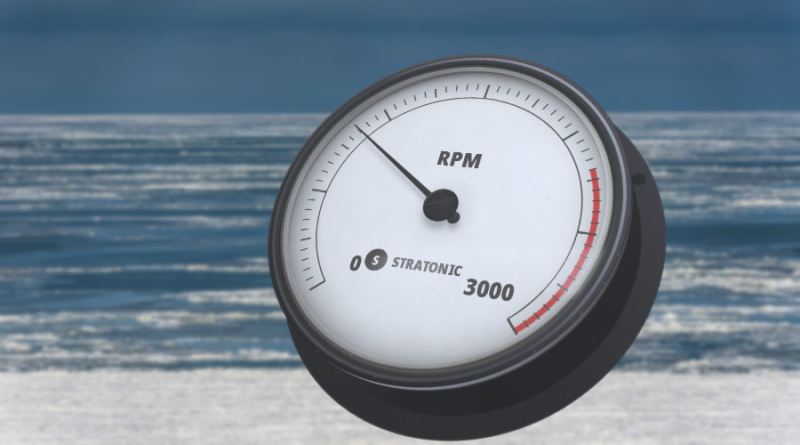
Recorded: {"value": 850, "unit": "rpm"}
